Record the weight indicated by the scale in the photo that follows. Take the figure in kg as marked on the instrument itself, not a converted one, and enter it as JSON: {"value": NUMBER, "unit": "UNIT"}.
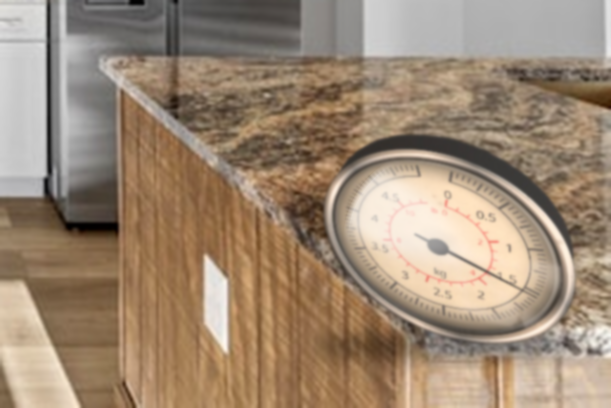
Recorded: {"value": 1.5, "unit": "kg"}
